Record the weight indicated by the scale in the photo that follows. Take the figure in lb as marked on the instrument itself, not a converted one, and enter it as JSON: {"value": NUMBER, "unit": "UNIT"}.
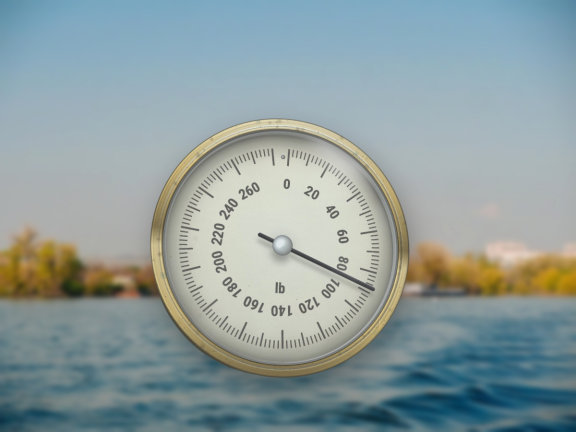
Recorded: {"value": 88, "unit": "lb"}
